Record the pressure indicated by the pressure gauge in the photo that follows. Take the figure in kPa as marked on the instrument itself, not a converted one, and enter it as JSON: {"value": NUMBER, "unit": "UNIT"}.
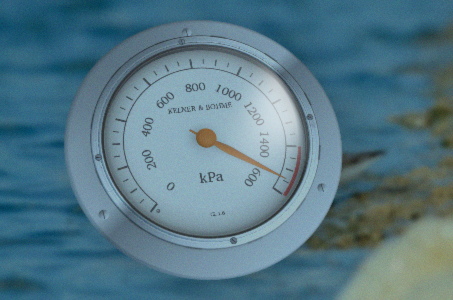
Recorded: {"value": 1550, "unit": "kPa"}
